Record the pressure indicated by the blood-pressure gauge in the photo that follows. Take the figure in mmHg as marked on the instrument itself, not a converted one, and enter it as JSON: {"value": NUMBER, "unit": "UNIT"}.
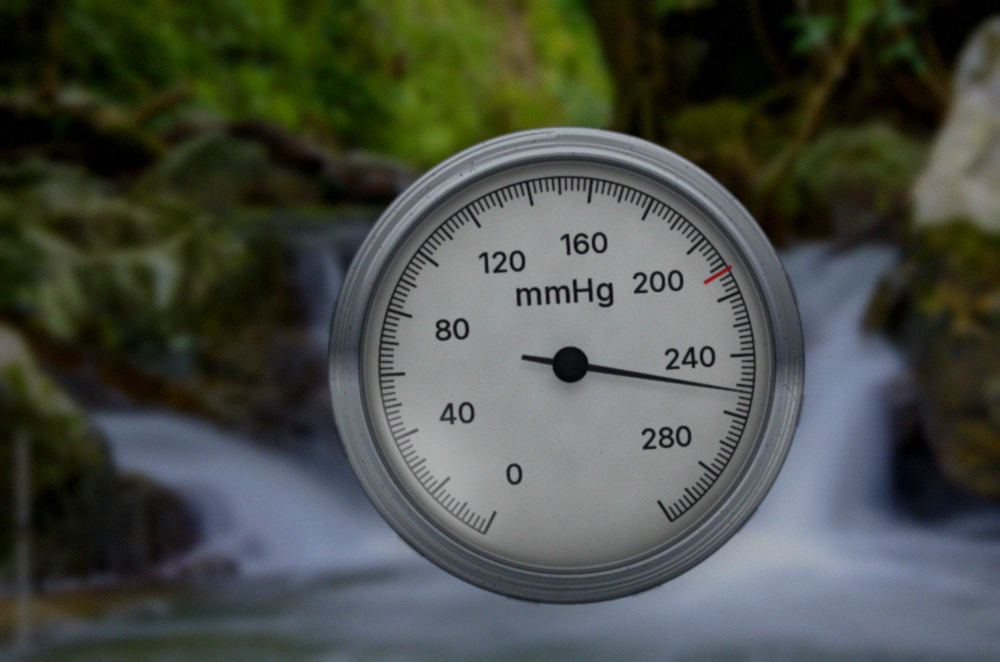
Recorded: {"value": 252, "unit": "mmHg"}
